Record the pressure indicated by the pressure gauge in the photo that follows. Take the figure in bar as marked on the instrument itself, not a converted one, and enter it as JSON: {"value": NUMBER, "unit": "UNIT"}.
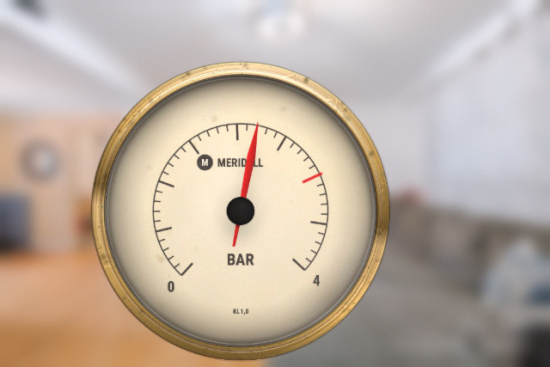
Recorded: {"value": 2.2, "unit": "bar"}
